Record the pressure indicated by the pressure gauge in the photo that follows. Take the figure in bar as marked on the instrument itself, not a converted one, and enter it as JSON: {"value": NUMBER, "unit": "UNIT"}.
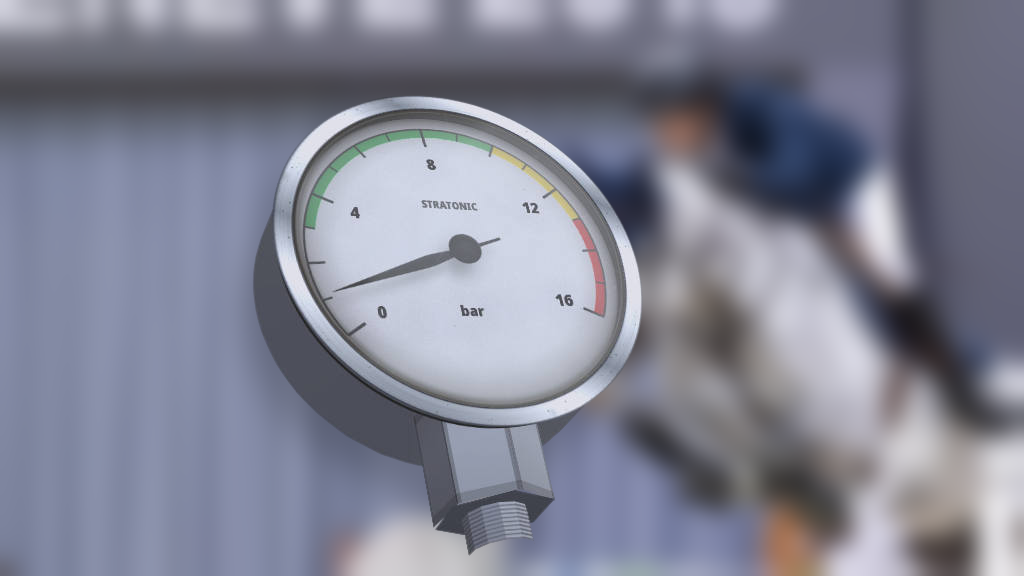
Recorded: {"value": 1, "unit": "bar"}
